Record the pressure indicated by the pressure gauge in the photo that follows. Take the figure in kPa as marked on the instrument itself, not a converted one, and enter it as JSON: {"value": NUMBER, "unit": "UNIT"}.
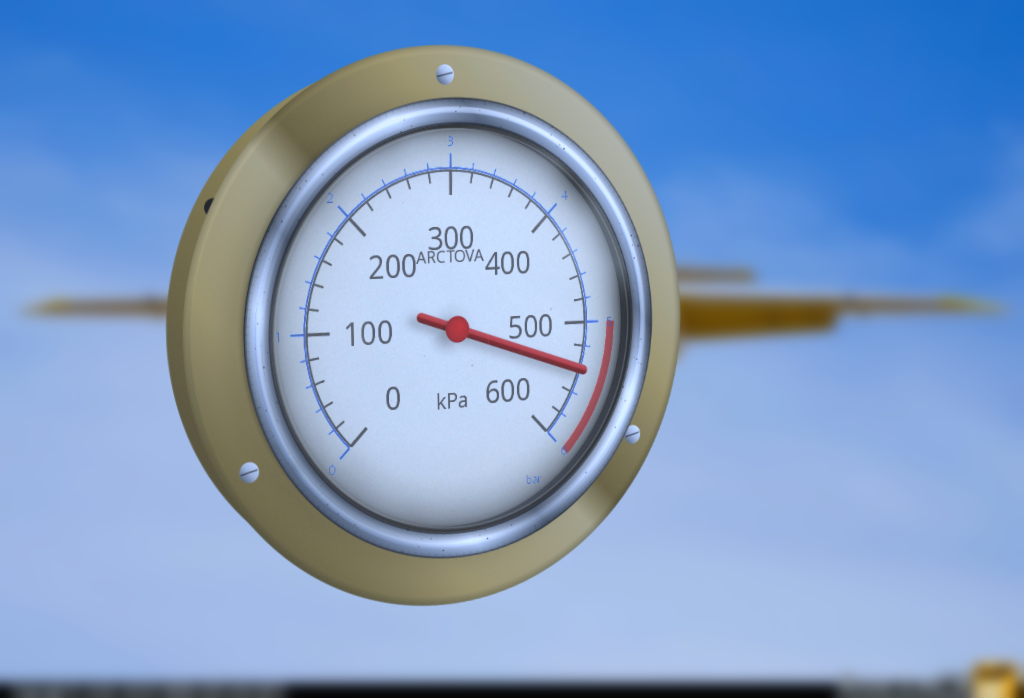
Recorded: {"value": 540, "unit": "kPa"}
